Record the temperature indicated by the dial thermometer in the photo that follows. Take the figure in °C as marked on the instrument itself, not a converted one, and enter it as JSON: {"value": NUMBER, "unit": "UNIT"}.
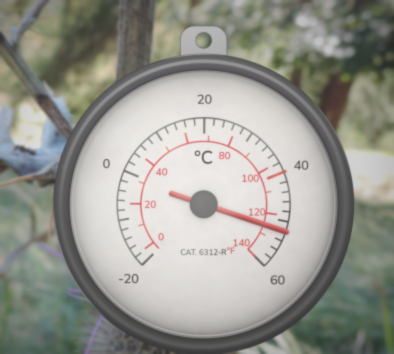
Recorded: {"value": 52, "unit": "°C"}
